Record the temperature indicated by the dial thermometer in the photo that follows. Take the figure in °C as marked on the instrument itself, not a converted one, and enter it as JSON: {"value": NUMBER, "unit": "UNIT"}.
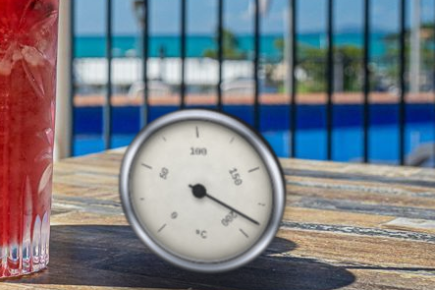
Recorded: {"value": 187.5, "unit": "°C"}
